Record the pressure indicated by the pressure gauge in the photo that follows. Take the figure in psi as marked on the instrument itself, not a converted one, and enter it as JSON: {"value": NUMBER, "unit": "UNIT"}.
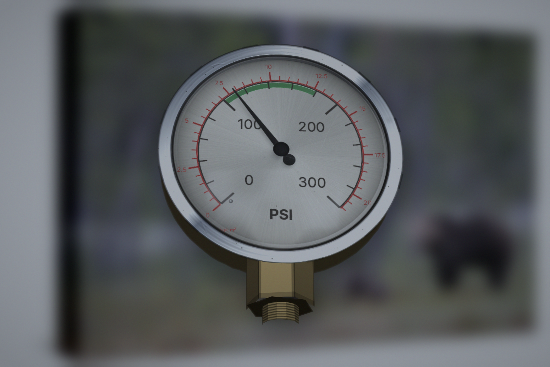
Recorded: {"value": 110, "unit": "psi"}
